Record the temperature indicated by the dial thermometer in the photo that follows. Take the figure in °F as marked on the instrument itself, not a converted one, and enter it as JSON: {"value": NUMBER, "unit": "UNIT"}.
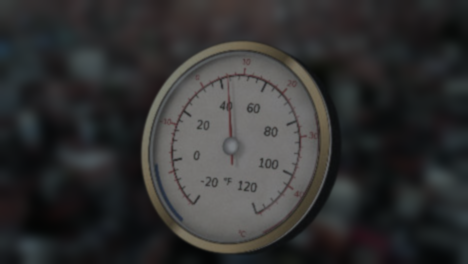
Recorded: {"value": 44, "unit": "°F"}
